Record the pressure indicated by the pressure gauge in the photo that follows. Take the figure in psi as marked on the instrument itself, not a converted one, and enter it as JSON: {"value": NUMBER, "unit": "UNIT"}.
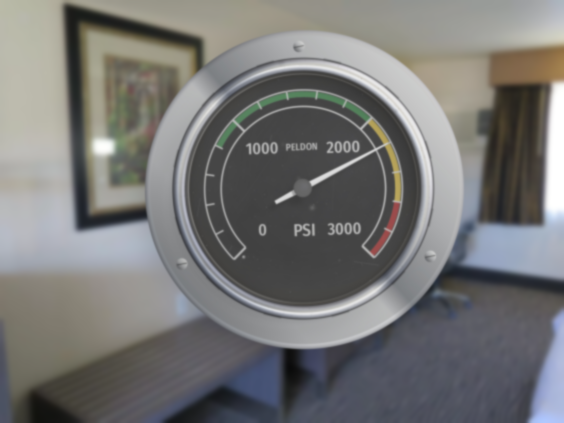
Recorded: {"value": 2200, "unit": "psi"}
